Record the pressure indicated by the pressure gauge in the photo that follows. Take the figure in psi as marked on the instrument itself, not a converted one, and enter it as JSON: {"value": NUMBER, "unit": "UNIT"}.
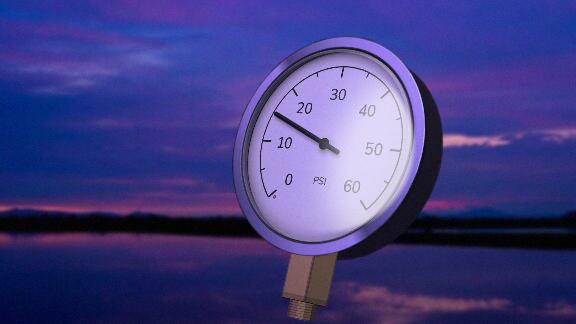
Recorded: {"value": 15, "unit": "psi"}
